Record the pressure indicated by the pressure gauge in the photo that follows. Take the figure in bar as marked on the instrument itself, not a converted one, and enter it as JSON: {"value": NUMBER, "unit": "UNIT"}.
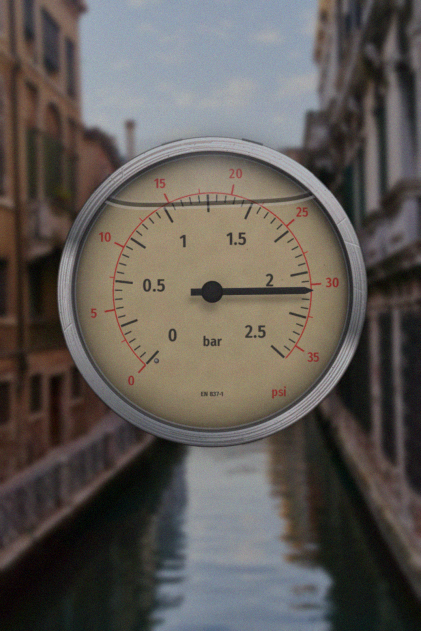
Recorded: {"value": 2.1, "unit": "bar"}
